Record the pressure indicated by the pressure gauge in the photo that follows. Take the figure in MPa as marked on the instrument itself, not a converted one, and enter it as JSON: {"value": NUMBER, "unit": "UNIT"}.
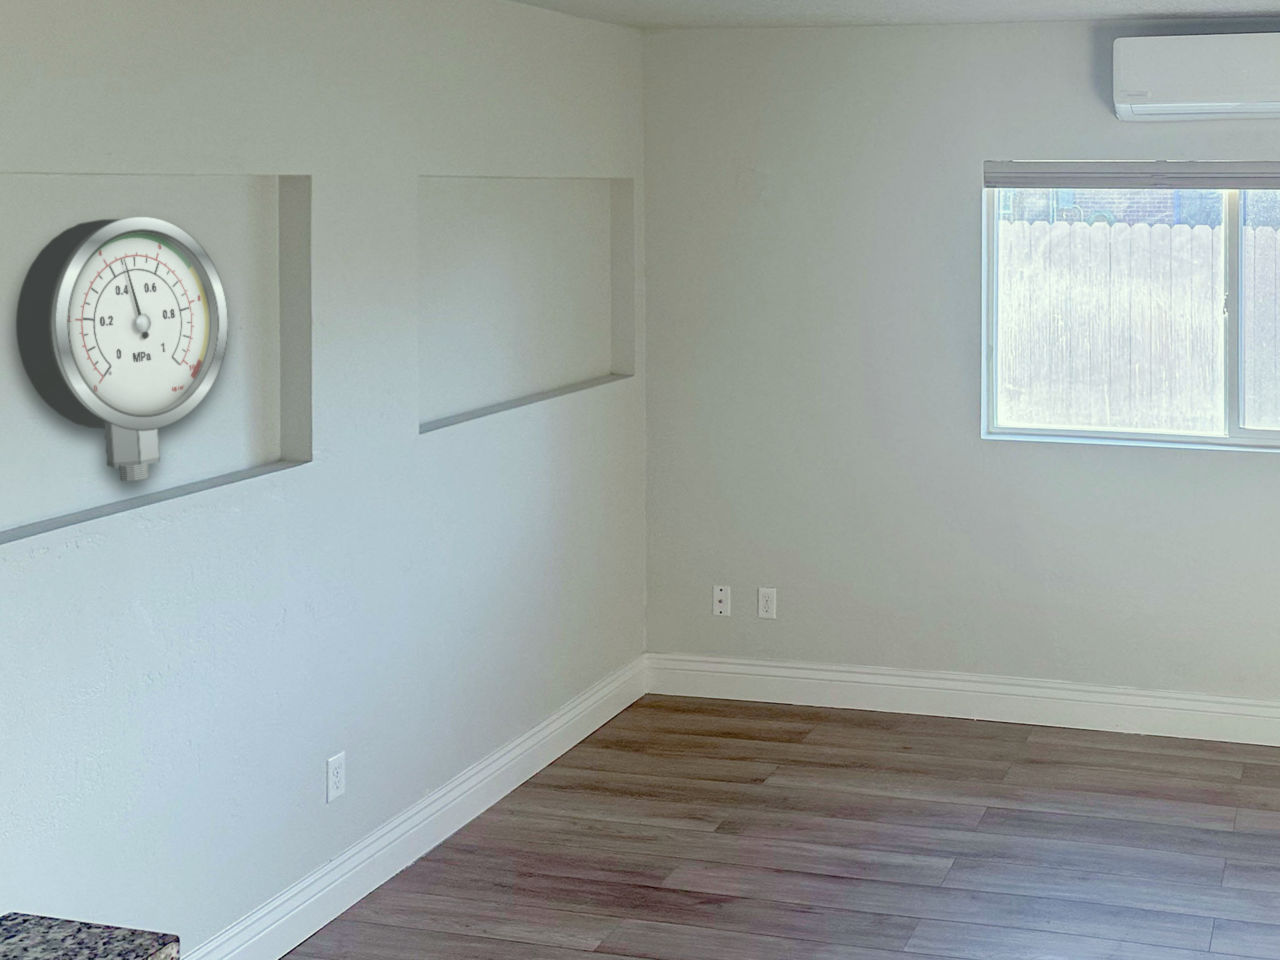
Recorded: {"value": 0.45, "unit": "MPa"}
